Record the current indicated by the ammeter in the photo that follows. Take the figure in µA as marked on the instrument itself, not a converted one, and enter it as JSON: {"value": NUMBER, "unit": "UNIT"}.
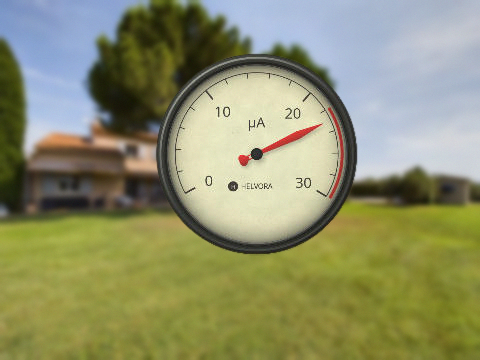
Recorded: {"value": 23, "unit": "µA"}
